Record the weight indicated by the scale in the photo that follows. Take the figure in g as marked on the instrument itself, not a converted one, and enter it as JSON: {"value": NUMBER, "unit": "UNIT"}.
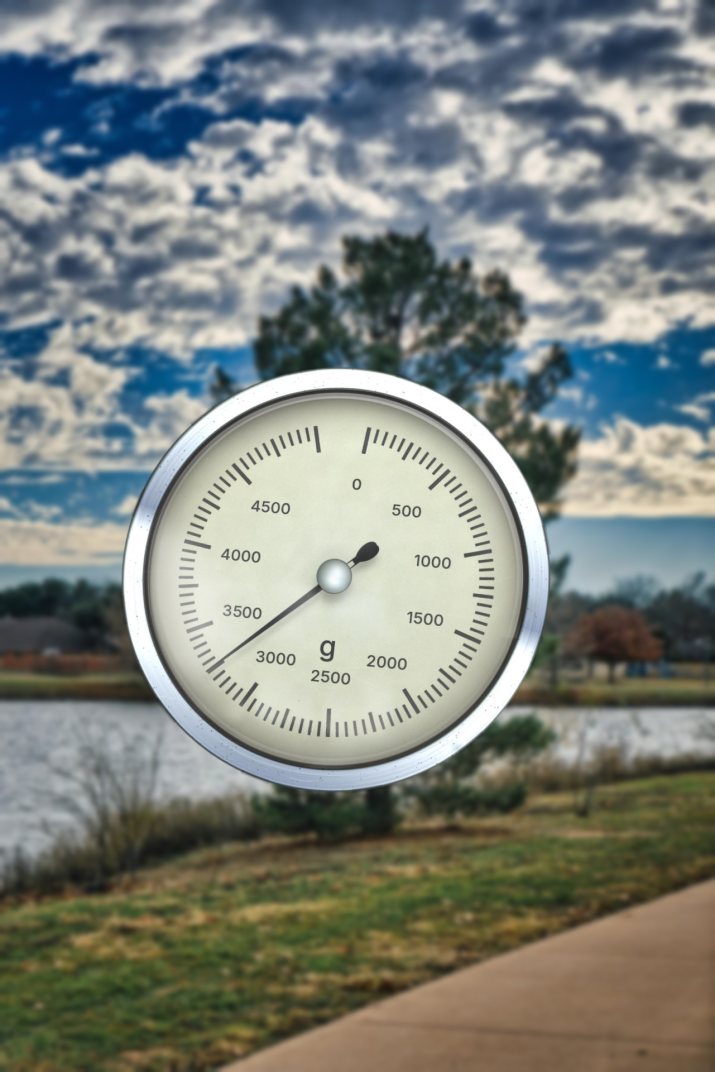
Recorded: {"value": 3250, "unit": "g"}
